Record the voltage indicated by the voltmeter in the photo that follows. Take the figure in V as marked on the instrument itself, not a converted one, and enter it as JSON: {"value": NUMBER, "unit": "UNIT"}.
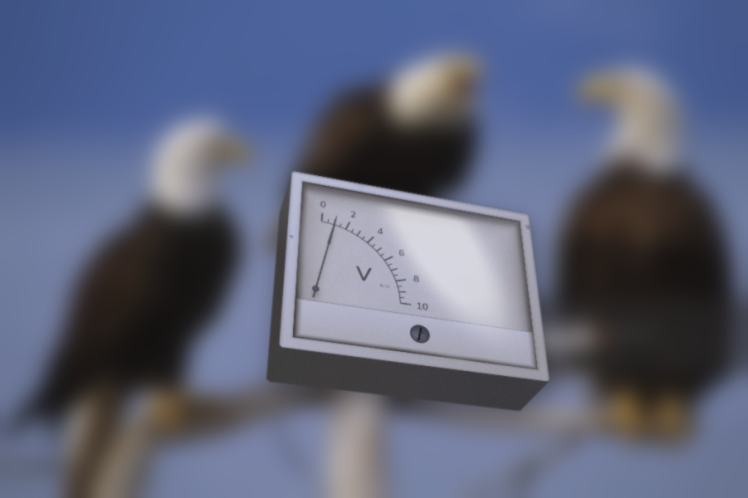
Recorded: {"value": 1, "unit": "V"}
